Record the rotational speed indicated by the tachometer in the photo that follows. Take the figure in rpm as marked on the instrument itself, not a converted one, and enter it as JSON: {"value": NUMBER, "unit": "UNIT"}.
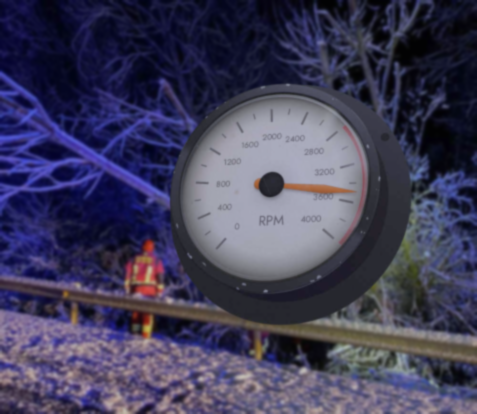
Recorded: {"value": 3500, "unit": "rpm"}
